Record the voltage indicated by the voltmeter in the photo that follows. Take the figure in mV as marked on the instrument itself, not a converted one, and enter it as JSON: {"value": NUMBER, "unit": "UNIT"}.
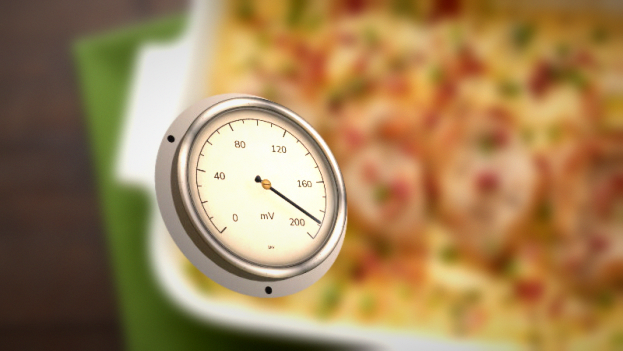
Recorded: {"value": 190, "unit": "mV"}
